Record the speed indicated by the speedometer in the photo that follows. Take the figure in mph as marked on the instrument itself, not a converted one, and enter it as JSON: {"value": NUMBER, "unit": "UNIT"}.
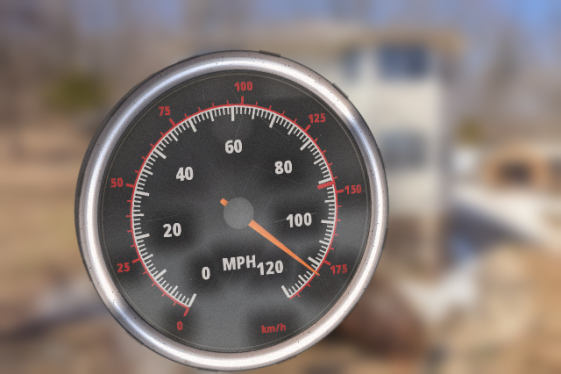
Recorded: {"value": 112, "unit": "mph"}
